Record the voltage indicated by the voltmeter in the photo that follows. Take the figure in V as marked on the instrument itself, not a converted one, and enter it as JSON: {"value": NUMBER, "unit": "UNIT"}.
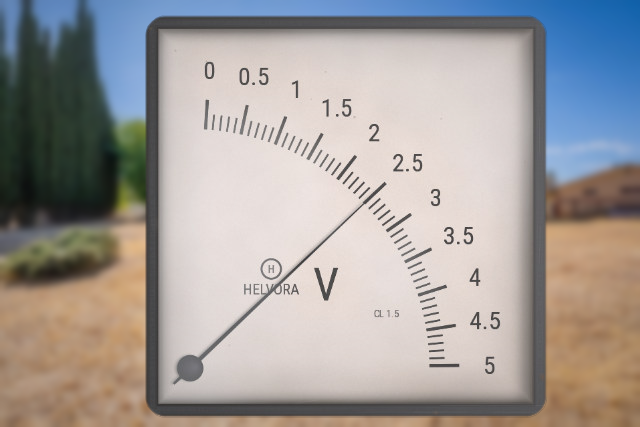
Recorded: {"value": 2.5, "unit": "V"}
